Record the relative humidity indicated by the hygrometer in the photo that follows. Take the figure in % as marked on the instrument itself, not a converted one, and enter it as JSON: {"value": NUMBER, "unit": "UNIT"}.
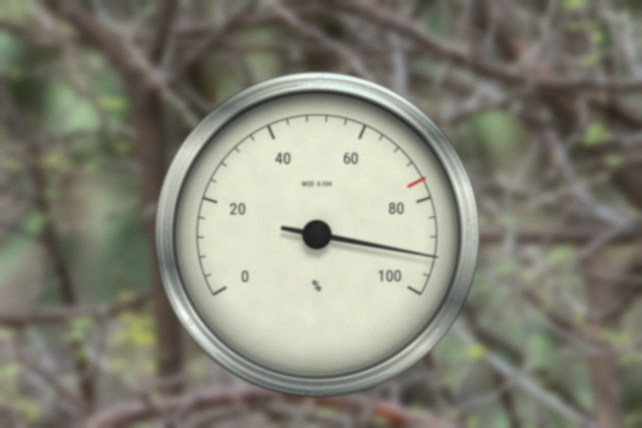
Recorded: {"value": 92, "unit": "%"}
